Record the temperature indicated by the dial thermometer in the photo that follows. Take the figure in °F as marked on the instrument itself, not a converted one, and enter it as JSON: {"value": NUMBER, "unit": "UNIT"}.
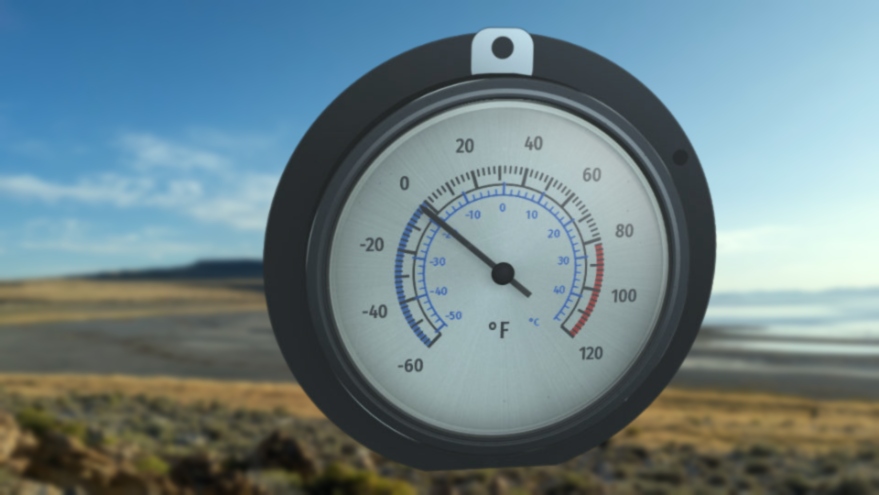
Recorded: {"value": -2, "unit": "°F"}
